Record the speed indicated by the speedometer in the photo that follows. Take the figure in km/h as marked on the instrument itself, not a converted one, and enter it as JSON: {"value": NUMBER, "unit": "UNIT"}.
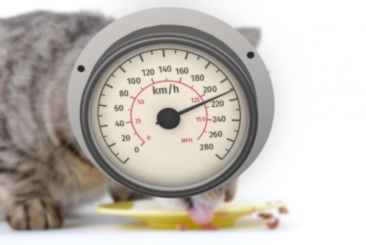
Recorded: {"value": 210, "unit": "km/h"}
